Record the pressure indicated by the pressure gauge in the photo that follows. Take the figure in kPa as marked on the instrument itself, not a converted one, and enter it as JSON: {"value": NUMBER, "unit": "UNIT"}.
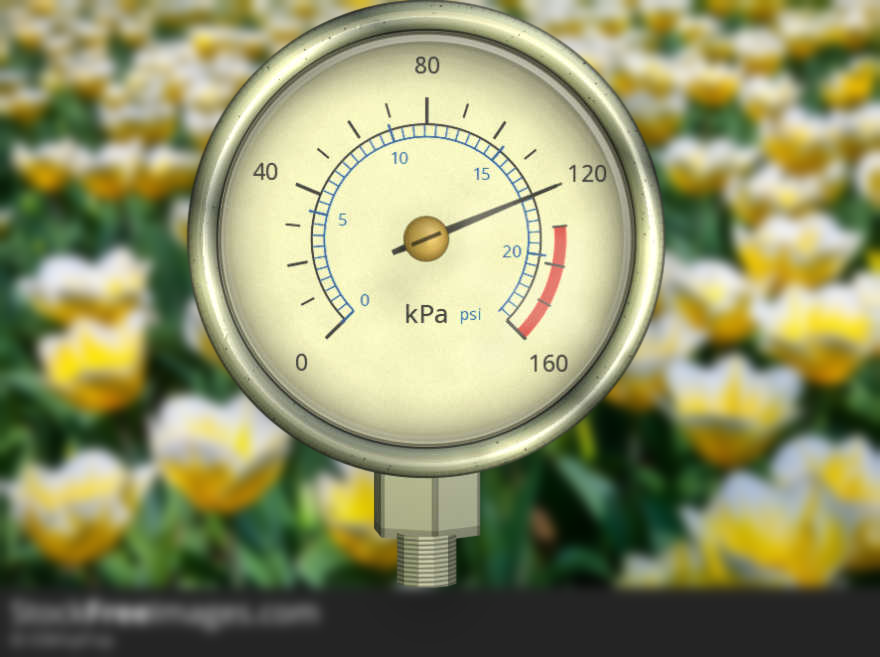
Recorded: {"value": 120, "unit": "kPa"}
